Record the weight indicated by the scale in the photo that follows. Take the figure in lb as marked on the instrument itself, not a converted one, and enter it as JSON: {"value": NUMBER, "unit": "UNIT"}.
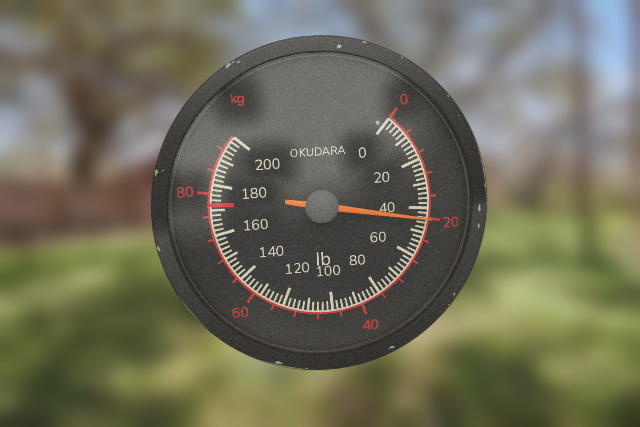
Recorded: {"value": 44, "unit": "lb"}
